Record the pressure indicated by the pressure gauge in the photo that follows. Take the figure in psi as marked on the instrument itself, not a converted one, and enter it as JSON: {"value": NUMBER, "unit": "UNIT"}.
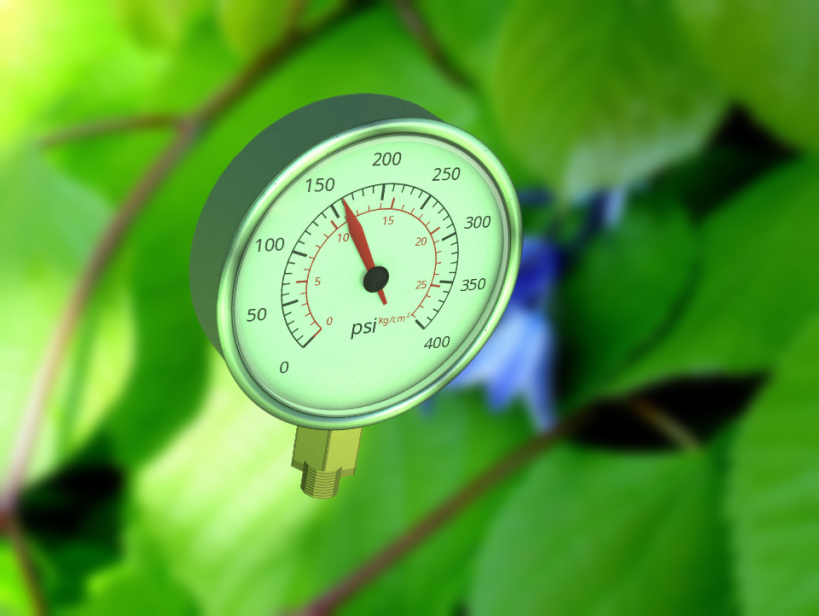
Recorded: {"value": 160, "unit": "psi"}
